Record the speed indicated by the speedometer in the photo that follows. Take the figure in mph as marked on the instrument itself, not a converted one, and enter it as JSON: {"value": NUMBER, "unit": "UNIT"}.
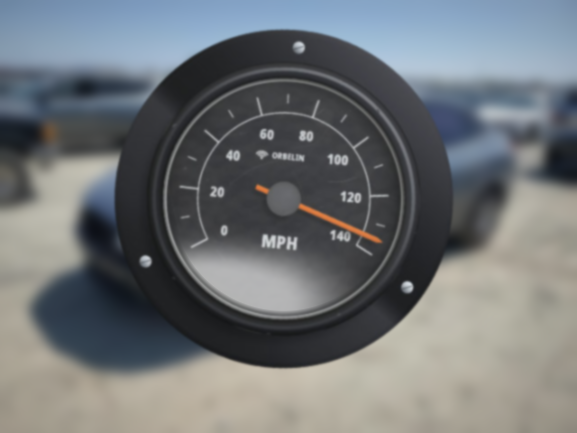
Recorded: {"value": 135, "unit": "mph"}
